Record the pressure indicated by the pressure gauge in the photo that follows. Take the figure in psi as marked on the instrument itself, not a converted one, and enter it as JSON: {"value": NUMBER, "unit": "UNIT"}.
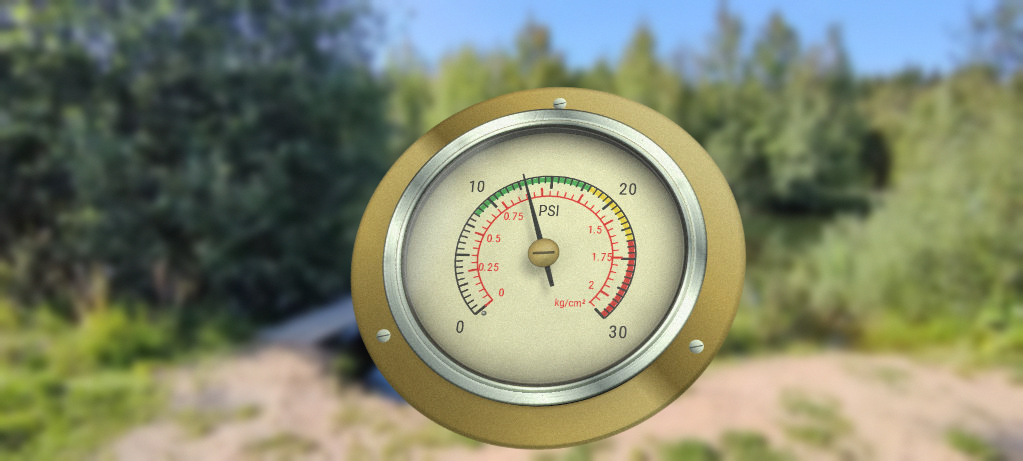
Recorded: {"value": 13, "unit": "psi"}
